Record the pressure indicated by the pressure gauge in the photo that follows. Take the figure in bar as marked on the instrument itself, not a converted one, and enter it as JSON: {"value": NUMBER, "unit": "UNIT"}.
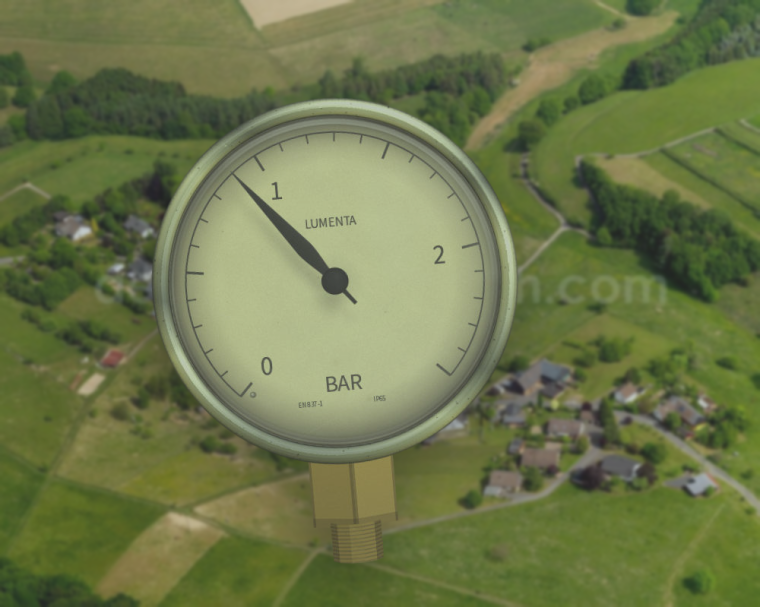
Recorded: {"value": 0.9, "unit": "bar"}
